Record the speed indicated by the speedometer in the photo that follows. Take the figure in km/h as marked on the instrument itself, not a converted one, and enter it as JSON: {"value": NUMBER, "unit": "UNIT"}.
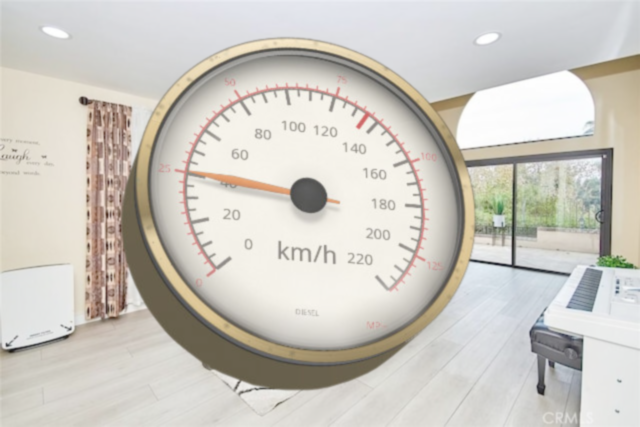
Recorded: {"value": 40, "unit": "km/h"}
